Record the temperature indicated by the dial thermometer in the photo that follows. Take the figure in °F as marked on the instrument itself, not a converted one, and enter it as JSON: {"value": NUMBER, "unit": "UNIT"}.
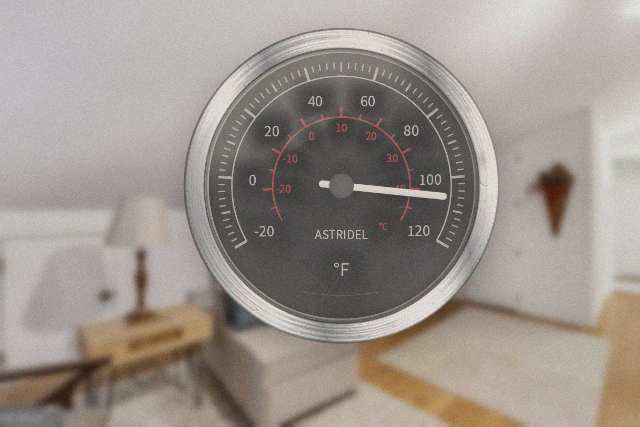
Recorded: {"value": 106, "unit": "°F"}
